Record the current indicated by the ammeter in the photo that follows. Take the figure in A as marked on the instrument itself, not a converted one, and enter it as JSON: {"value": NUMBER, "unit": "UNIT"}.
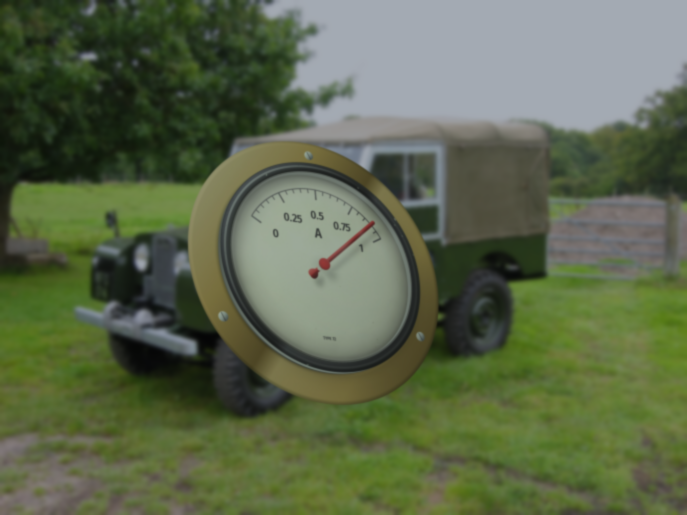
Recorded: {"value": 0.9, "unit": "A"}
